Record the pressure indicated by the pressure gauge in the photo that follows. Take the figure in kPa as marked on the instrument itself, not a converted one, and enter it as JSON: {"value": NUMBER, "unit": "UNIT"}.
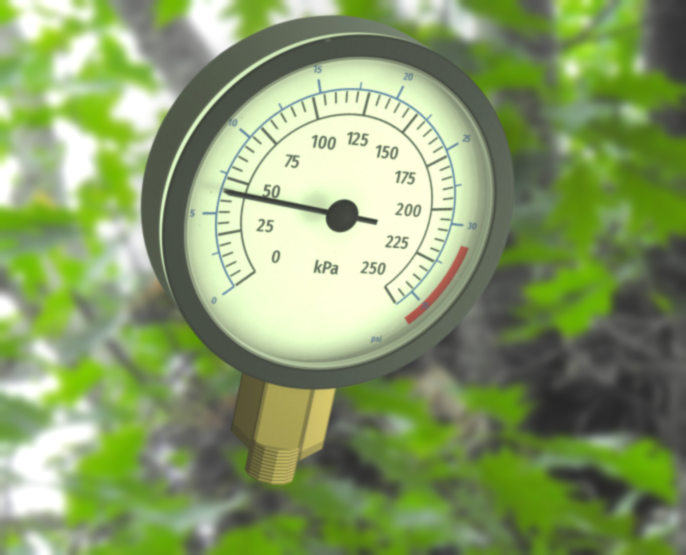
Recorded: {"value": 45, "unit": "kPa"}
